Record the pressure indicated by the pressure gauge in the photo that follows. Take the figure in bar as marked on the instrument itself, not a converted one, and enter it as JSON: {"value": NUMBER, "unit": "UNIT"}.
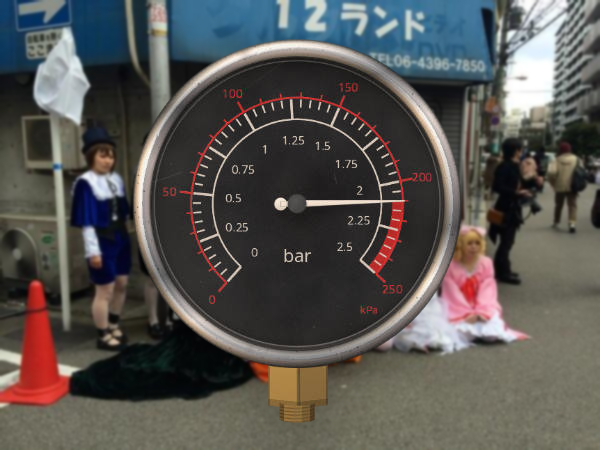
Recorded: {"value": 2.1, "unit": "bar"}
